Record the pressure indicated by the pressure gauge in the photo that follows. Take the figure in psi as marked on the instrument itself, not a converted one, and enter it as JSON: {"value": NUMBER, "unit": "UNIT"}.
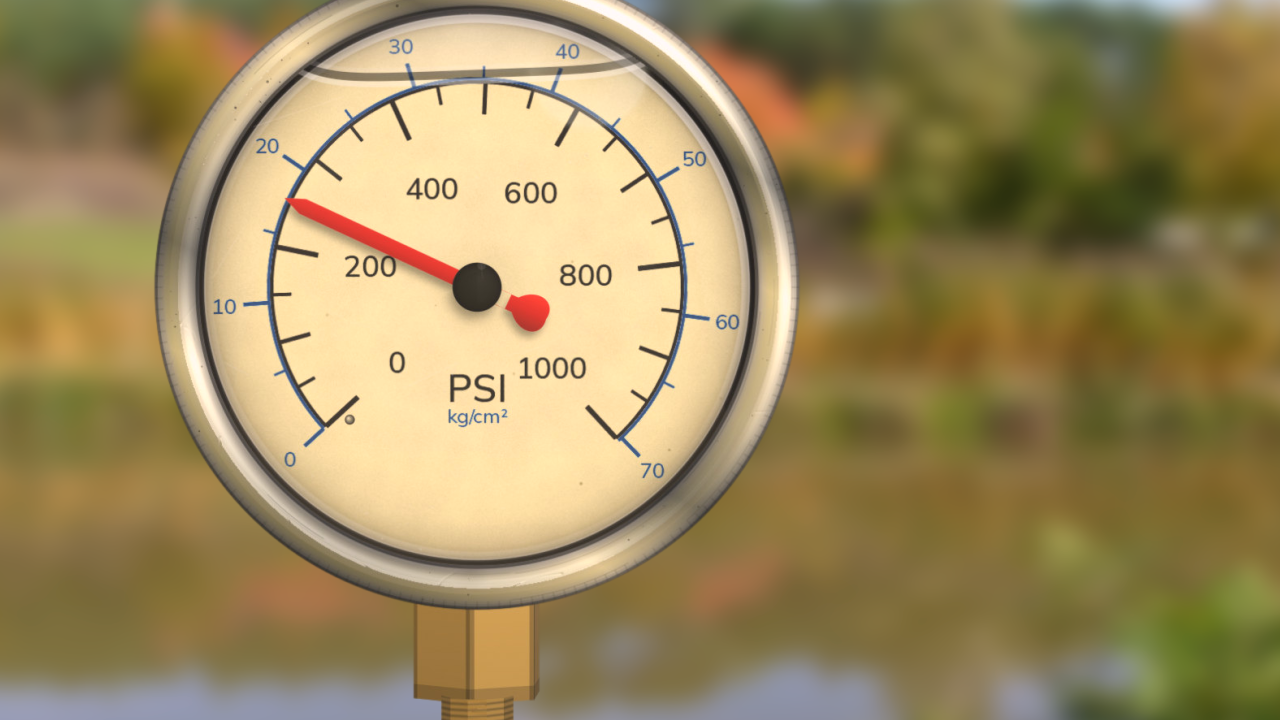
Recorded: {"value": 250, "unit": "psi"}
